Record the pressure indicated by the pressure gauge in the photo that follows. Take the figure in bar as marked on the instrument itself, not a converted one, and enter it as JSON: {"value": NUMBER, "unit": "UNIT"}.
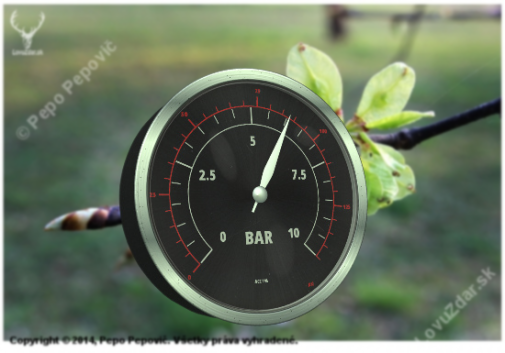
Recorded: {"value": 6, "unit": "bar"}
